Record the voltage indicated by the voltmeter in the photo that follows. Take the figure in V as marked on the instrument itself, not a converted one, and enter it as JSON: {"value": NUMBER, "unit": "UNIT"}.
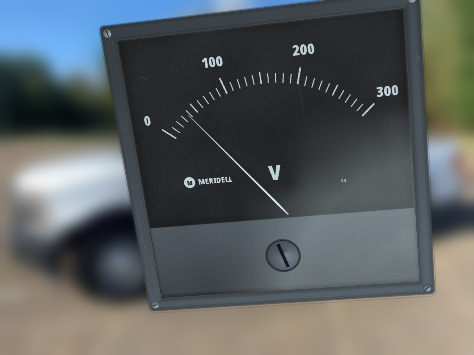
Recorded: {"value": 40, "unit": "V"}
